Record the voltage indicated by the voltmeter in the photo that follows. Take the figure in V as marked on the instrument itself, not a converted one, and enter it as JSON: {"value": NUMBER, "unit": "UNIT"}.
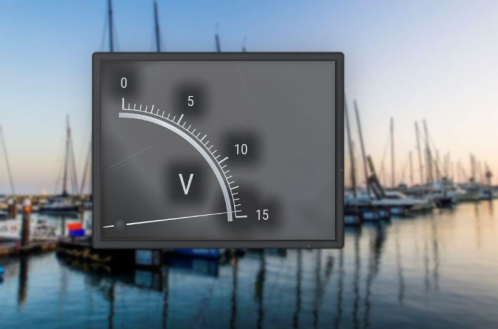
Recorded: {"value": 14.5, "unit": "V"}
